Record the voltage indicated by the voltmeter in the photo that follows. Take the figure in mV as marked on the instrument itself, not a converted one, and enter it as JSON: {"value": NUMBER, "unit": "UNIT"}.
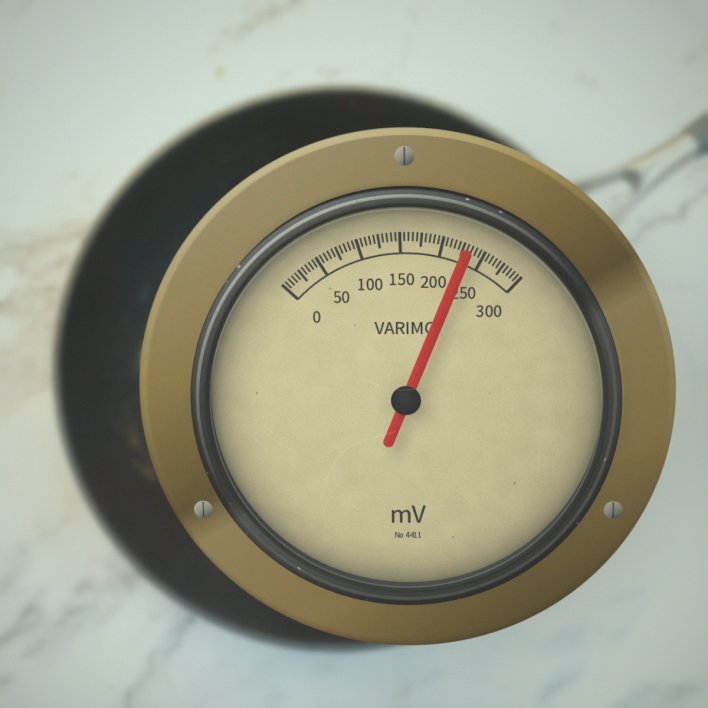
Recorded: {"value": 230, "unit": "mV"}
